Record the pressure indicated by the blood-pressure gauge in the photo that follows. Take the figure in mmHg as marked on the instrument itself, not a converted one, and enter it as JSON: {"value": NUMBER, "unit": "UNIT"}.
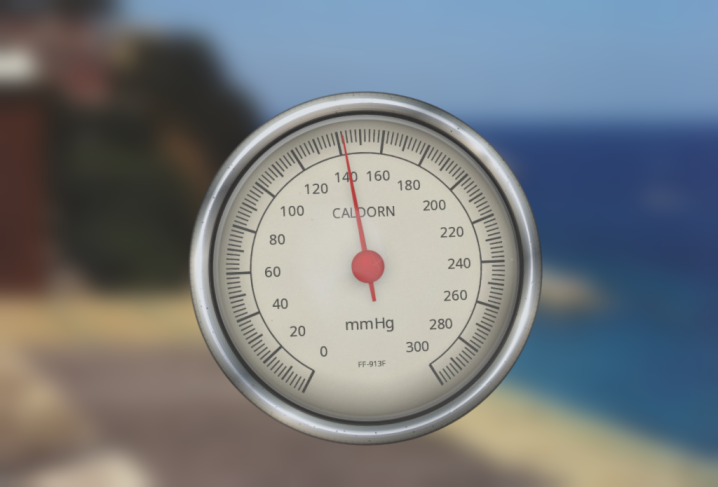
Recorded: {"value": 142, "unit": "mmHg"}
